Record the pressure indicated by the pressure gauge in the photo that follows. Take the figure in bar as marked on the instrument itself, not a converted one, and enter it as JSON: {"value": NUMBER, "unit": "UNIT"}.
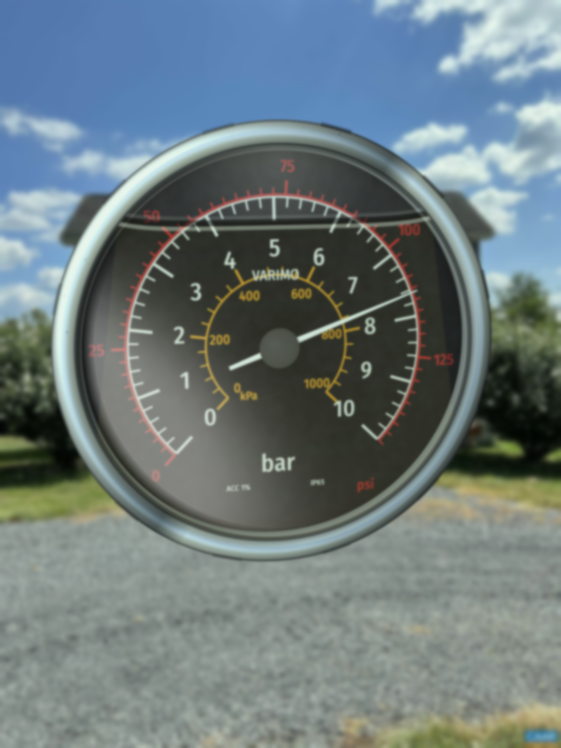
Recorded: {"value": 7.6, "unit": "bar"}
